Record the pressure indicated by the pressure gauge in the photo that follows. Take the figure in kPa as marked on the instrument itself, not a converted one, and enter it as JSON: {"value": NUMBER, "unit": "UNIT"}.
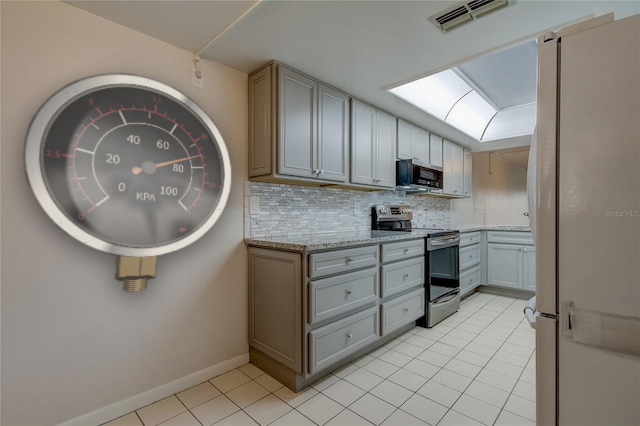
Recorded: {"value": 75, "unit": "kPa"}
